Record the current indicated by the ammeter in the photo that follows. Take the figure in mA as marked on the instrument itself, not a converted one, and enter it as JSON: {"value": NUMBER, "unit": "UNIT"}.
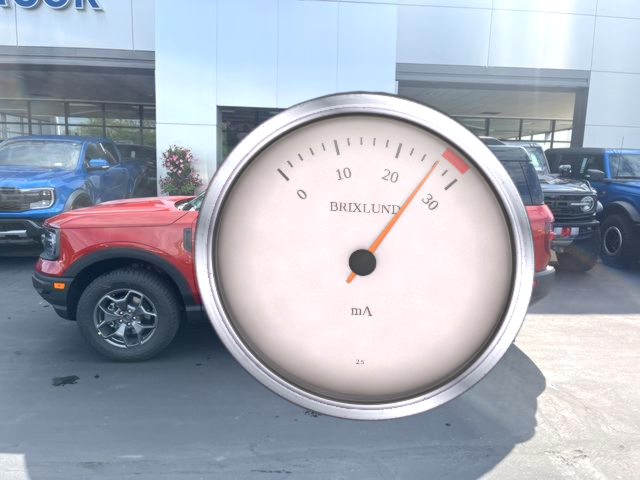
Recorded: {"value": 26, "unit": "mA"}
